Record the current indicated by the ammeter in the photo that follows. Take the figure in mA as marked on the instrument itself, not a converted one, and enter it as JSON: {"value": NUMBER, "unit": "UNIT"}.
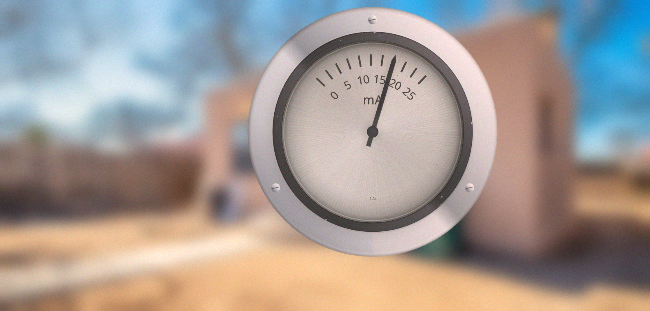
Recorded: {"value": 17.5, "unit": "mA"}
